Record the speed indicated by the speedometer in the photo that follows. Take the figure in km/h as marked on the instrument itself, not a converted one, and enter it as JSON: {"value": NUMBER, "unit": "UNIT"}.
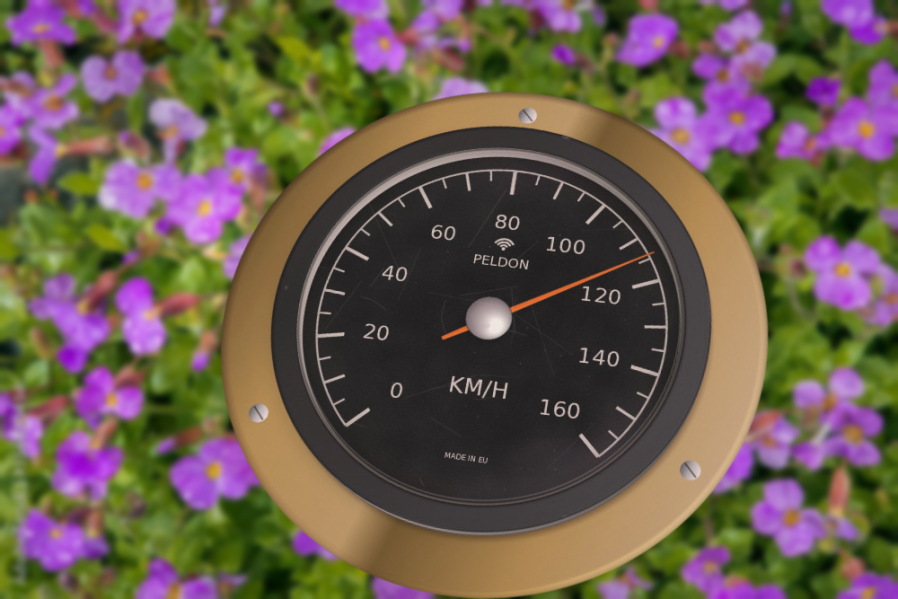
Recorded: {"value": 115, "unit": "km/h"}
